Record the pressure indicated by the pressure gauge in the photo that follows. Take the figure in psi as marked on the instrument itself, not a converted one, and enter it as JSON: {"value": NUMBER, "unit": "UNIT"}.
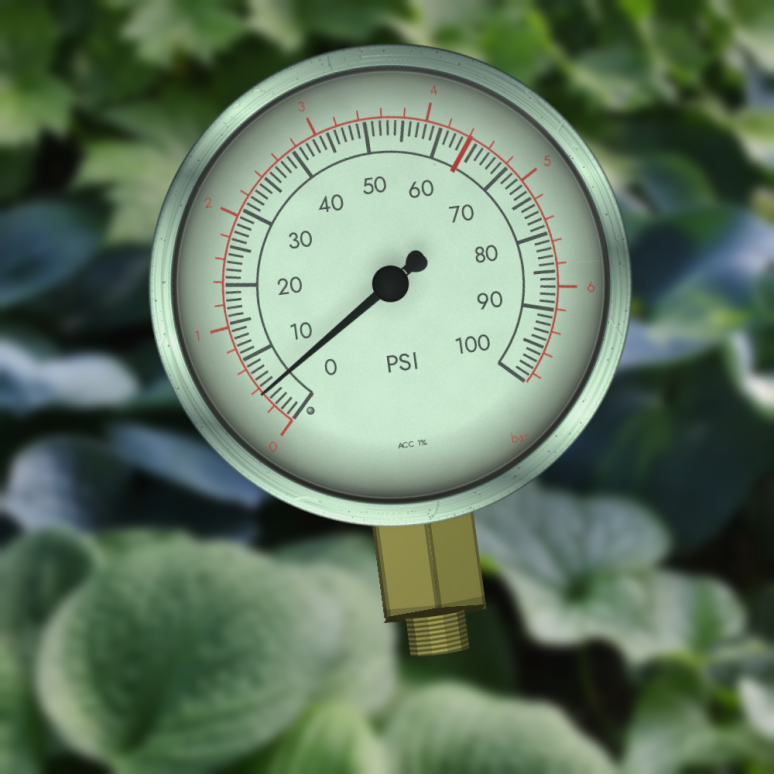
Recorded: {"value": 5, "unit": "psi"}
